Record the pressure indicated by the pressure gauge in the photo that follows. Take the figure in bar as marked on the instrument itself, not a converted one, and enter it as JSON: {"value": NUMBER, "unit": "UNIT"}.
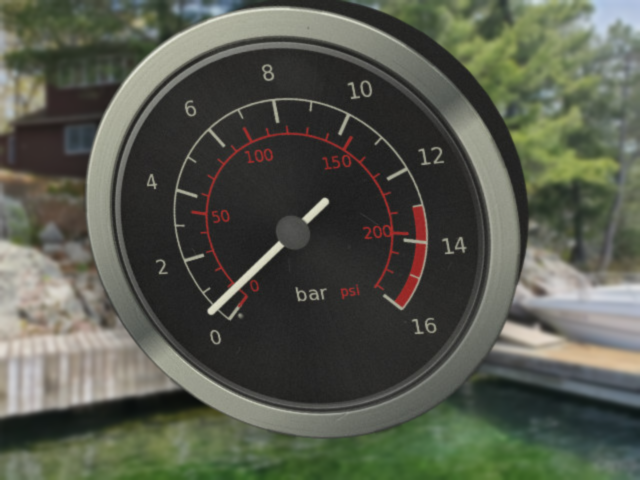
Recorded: {"value": 0.5, "unit": "bar"}
